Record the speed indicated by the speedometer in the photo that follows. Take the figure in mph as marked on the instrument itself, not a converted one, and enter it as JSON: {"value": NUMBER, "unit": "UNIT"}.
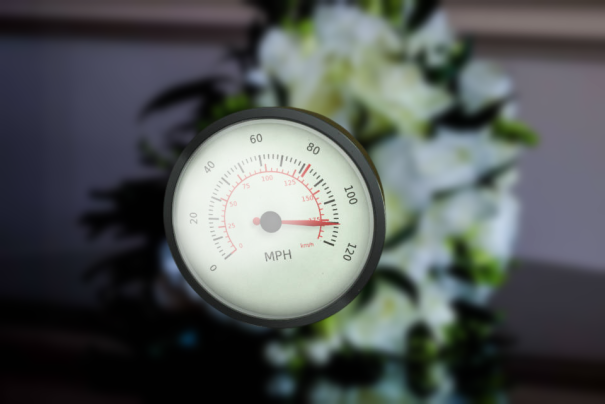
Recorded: {"value": 110, "unit": "mph"}
